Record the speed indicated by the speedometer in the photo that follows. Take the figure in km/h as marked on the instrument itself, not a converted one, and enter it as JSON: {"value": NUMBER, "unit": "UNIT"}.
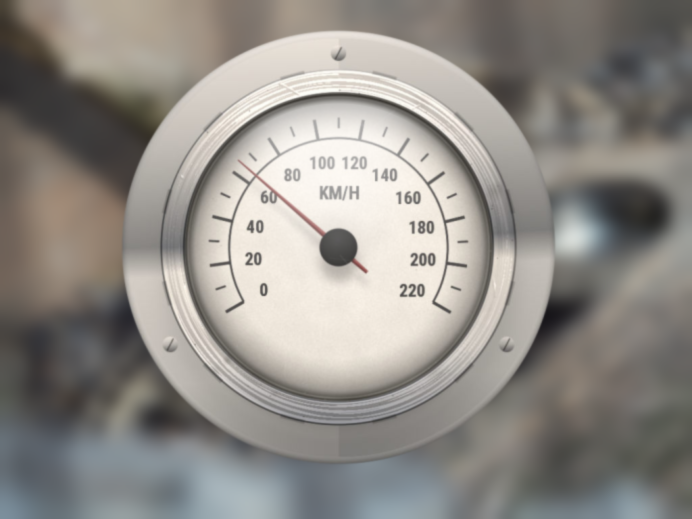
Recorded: {"value": 65, "unit": "km/h"}
